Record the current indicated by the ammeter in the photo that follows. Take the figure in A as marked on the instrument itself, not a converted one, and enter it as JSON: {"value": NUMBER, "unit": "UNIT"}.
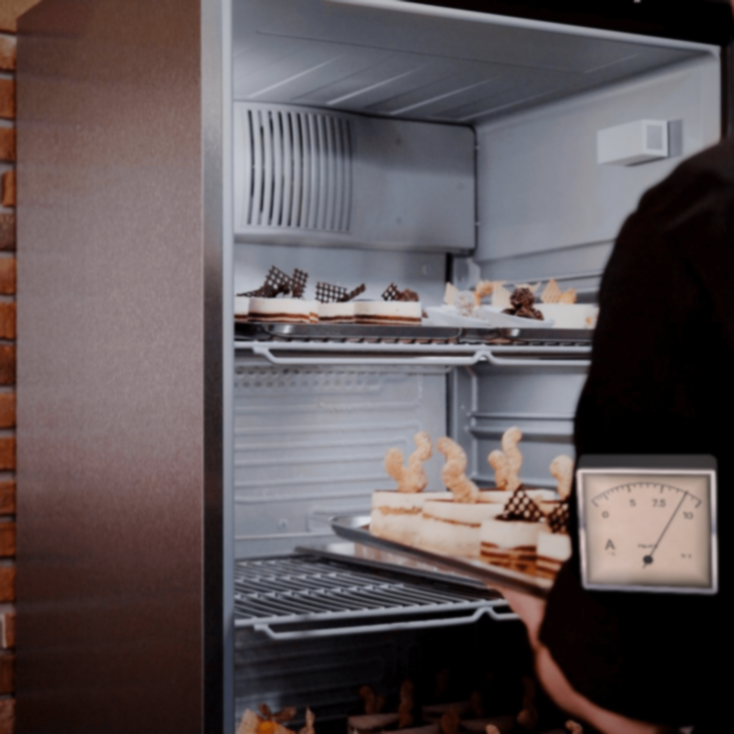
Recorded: {"value": 9, "unit": "A"}
